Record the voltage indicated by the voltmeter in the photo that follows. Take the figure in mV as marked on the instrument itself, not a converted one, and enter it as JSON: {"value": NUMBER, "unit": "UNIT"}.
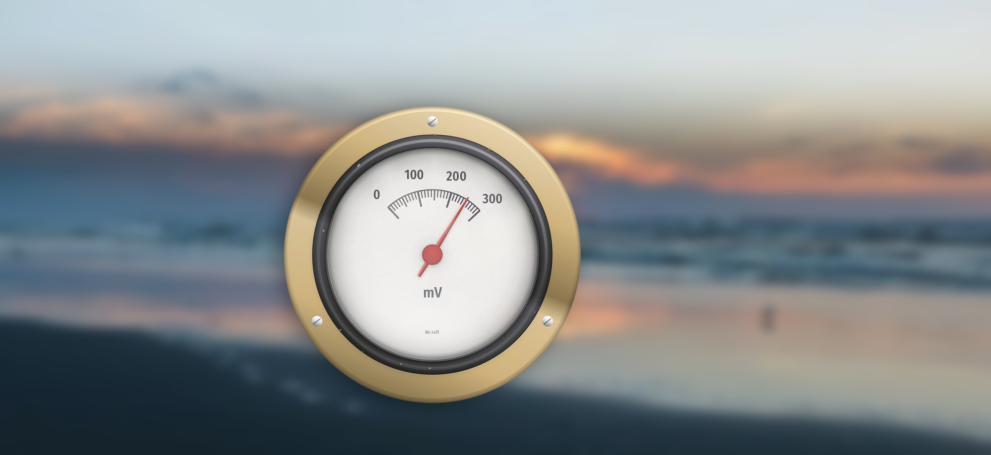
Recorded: {"value": 250, "unit": "mV"}
